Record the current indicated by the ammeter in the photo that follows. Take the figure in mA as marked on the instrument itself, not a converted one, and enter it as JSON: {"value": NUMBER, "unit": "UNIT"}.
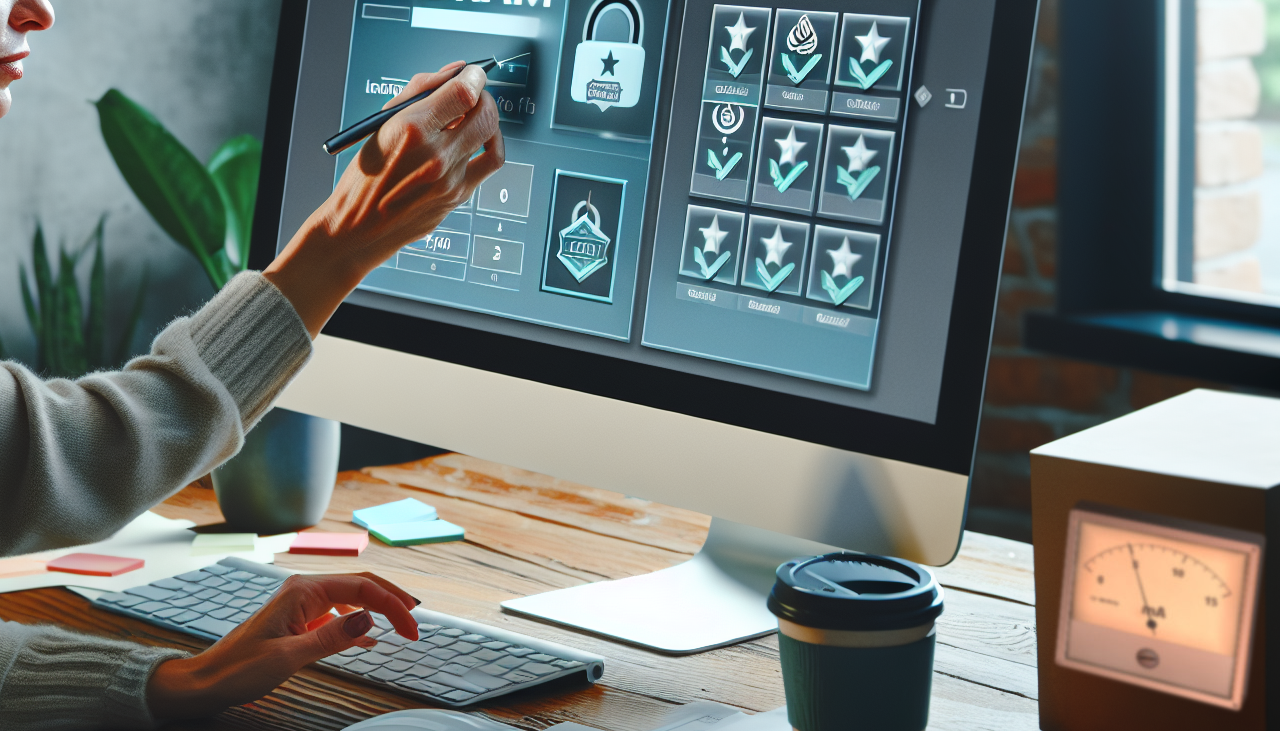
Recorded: {"value": 5, "unit": "mA"}
